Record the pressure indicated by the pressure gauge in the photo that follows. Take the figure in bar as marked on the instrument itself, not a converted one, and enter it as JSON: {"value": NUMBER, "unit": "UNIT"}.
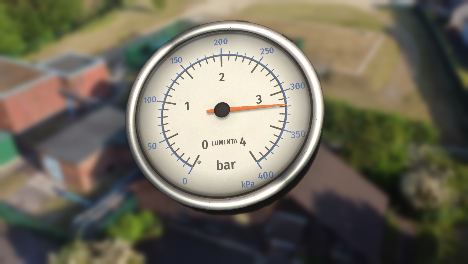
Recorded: {"value": 3.2, "unit": "bar"}
